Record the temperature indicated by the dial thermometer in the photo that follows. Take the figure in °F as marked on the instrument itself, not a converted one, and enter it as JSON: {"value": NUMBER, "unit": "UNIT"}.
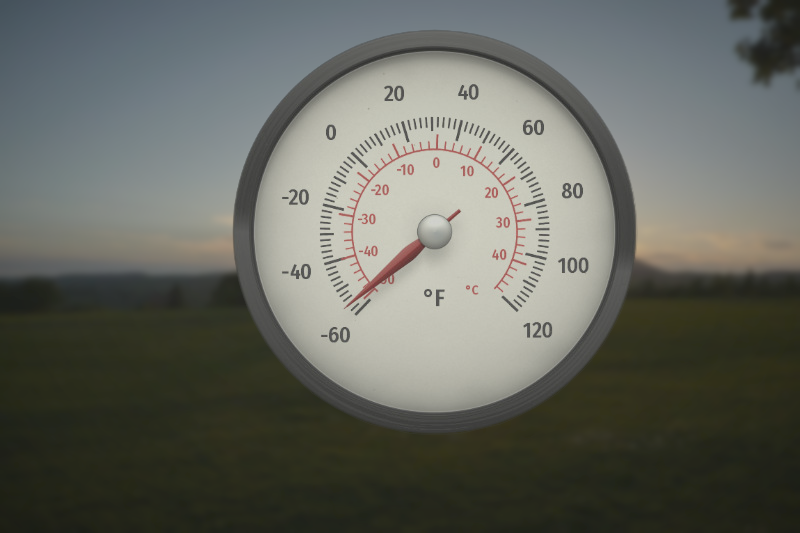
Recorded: {"value": -56, "unit": "°F"}
